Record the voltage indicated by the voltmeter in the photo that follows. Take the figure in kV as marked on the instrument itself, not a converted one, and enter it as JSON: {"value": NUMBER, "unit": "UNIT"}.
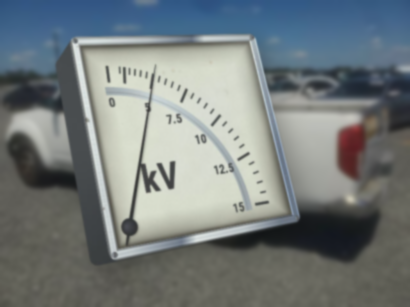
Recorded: {"value": 5, "unit": "kV"}
